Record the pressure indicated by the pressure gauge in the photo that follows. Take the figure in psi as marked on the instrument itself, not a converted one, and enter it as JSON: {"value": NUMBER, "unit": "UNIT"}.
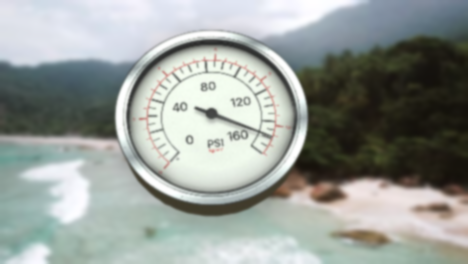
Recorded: {"value": 150, "unit": "psi"}
